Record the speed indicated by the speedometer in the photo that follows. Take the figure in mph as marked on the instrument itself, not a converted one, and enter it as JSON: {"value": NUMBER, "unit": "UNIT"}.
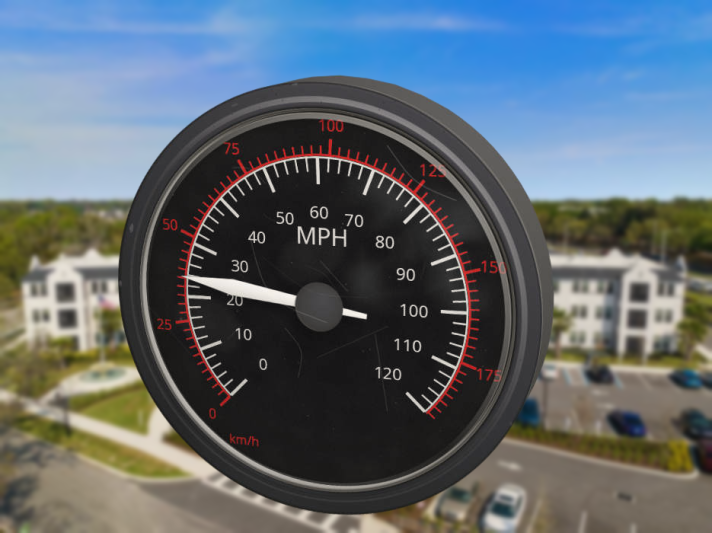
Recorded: {"value": 24, "unit": "mph"}
